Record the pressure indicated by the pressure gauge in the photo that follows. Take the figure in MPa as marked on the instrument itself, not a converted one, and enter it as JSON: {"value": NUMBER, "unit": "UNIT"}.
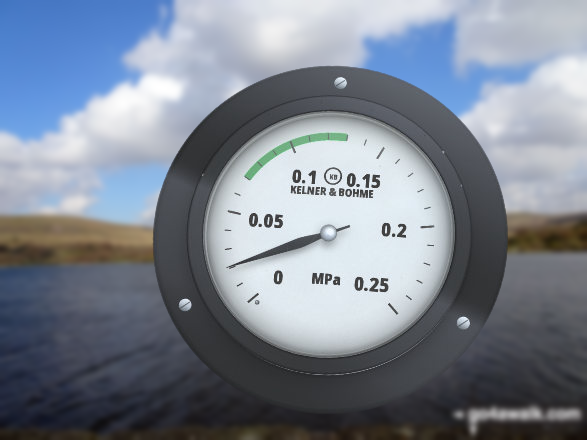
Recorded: {"value": 0.02, "unit": "MPa"}
